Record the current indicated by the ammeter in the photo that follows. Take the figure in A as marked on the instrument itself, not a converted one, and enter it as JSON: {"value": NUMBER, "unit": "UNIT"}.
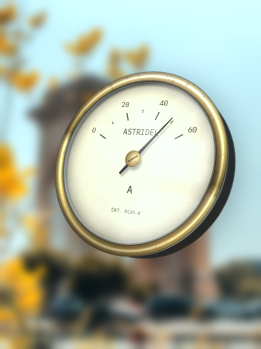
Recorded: {"value": 50, "unit": "A"}
